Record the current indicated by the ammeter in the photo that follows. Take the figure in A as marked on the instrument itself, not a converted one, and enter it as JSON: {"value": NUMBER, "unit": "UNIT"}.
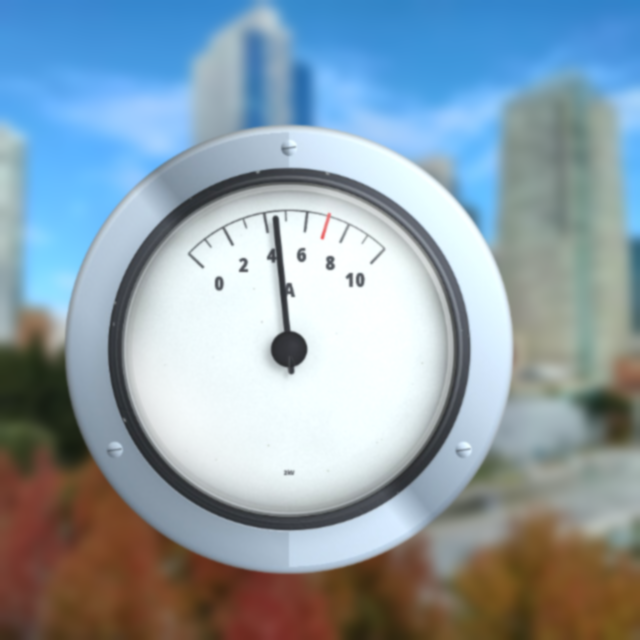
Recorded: {"value": 4.5, "unit": "A"}
